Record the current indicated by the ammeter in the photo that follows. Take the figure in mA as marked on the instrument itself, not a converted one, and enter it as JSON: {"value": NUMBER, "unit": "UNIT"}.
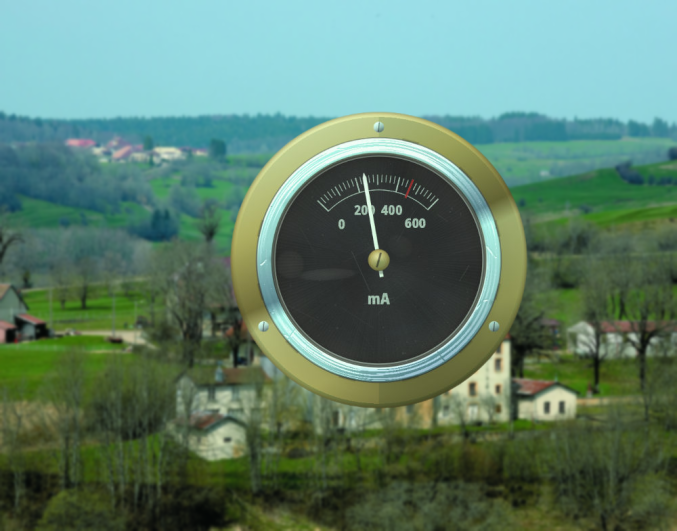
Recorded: {"value": 240, "unit": "mA"}
